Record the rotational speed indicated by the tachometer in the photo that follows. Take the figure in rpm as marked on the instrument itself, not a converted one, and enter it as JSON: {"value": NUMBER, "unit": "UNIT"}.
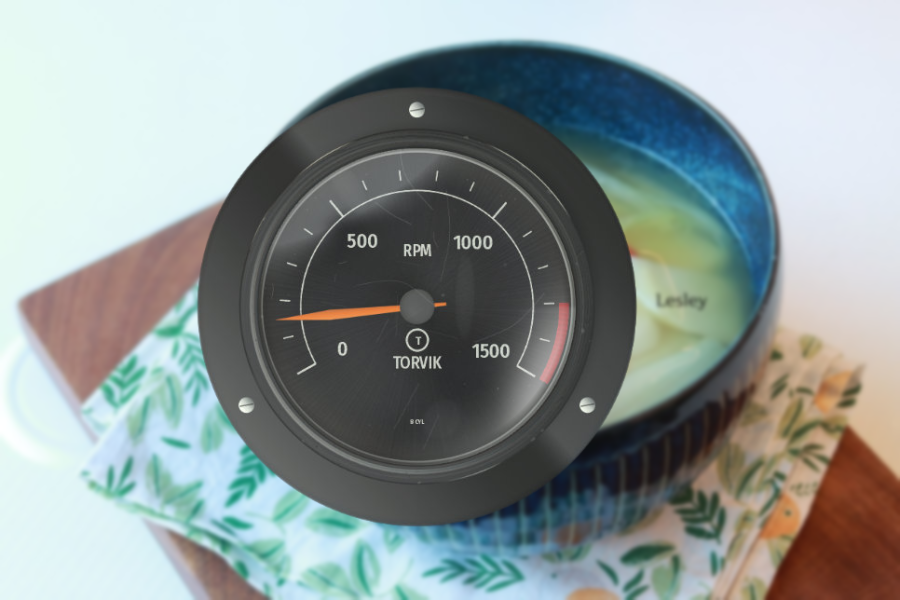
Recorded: {"value": 150, "unit": "rpm"}
